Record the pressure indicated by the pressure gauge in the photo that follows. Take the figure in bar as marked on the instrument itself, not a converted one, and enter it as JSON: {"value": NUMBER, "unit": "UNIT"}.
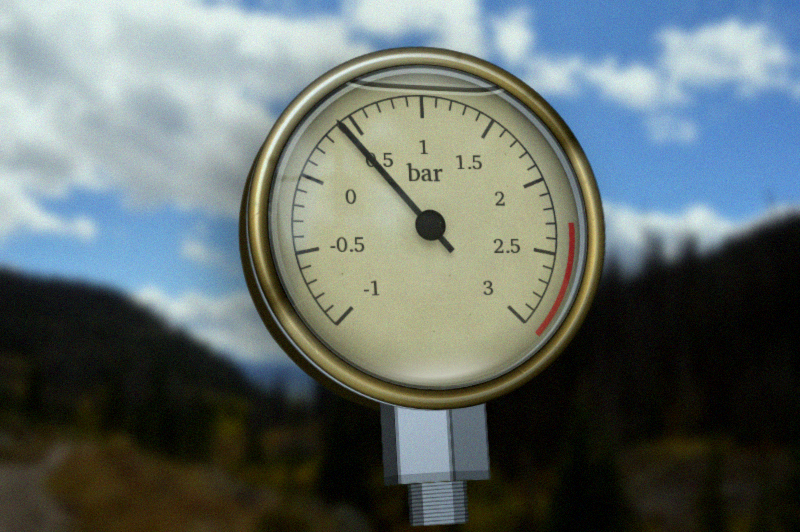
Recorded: {"value": 0.4, "unit": "bar"}
